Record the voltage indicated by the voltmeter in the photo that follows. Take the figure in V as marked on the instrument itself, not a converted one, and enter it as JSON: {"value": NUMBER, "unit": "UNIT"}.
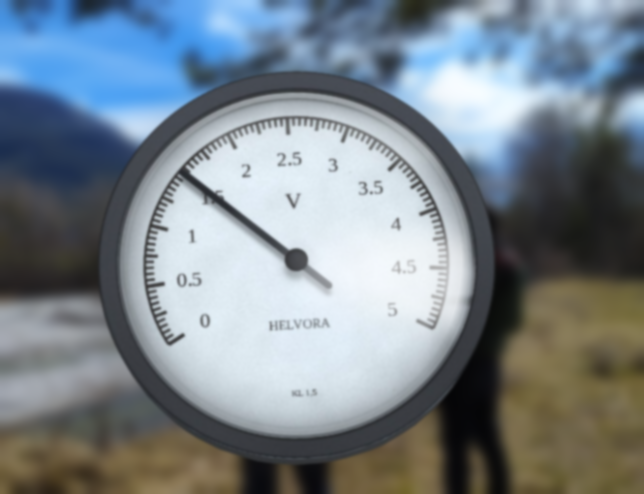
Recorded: {"value": 1.5, "unit": "V"}
